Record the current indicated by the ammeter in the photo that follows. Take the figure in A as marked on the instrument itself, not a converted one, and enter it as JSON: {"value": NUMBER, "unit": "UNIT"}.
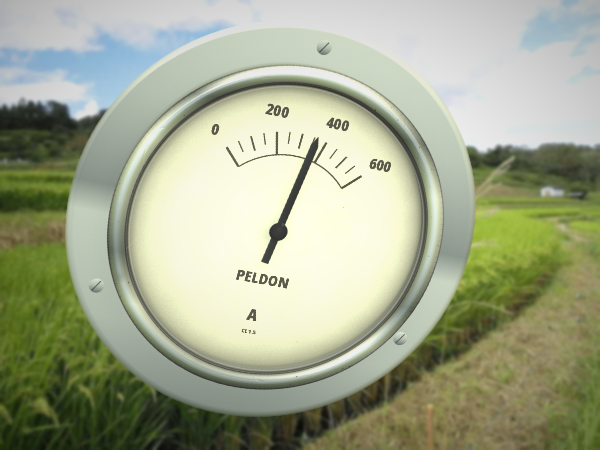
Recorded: {"value": 350, "unit": "A"}
